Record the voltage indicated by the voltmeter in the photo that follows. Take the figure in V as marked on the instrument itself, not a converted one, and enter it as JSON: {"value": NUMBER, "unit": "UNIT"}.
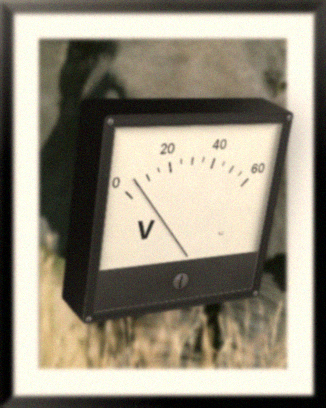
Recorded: {"value": 5, "unit": "V"}
